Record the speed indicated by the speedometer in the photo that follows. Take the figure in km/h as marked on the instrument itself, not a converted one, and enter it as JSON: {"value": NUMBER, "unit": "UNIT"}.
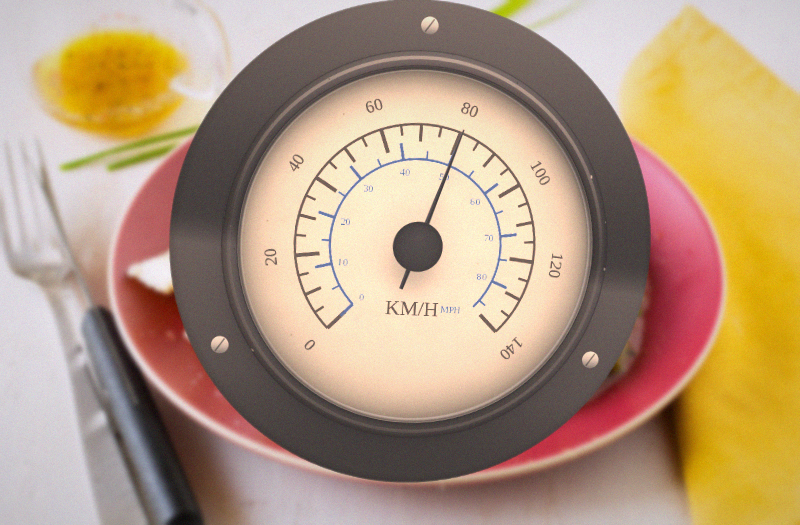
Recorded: {"value": 80, "unit": "km/h"}
